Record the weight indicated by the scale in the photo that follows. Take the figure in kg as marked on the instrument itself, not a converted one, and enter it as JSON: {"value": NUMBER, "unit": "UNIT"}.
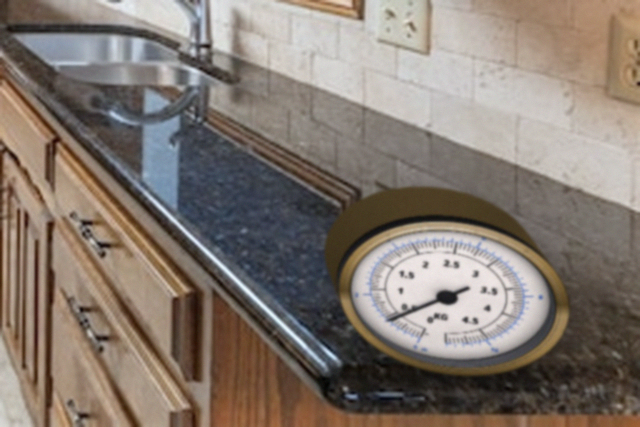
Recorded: {"value": 0.5, "unit": "kg"}
